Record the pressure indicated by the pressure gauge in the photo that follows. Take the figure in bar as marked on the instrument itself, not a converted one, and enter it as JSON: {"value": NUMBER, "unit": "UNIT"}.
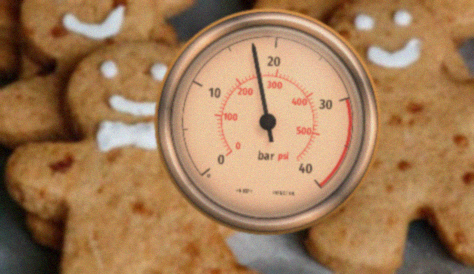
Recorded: {"value": 17.5, "unit": "bar"}
